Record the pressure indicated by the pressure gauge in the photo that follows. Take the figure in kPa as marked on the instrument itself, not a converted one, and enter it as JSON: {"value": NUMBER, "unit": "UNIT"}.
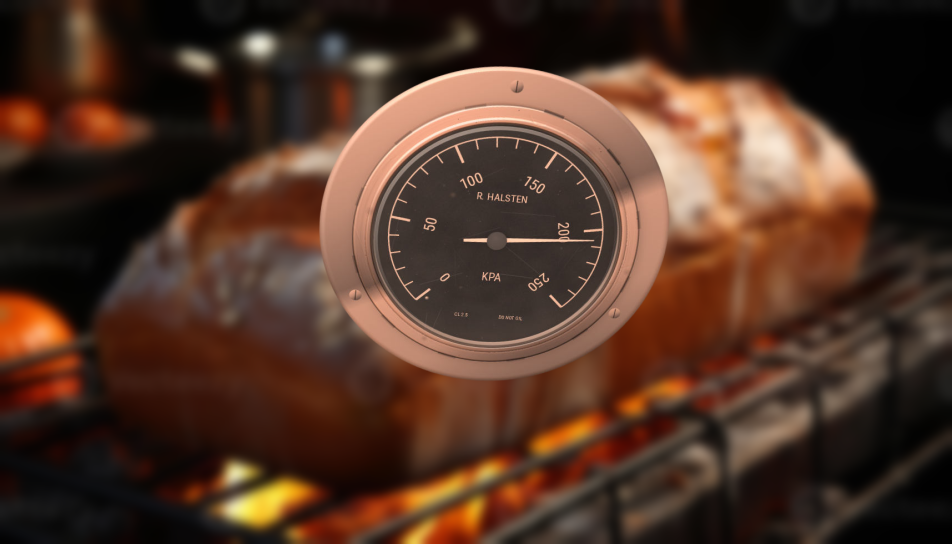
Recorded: {"value": 205, "unit": "kPa"}
